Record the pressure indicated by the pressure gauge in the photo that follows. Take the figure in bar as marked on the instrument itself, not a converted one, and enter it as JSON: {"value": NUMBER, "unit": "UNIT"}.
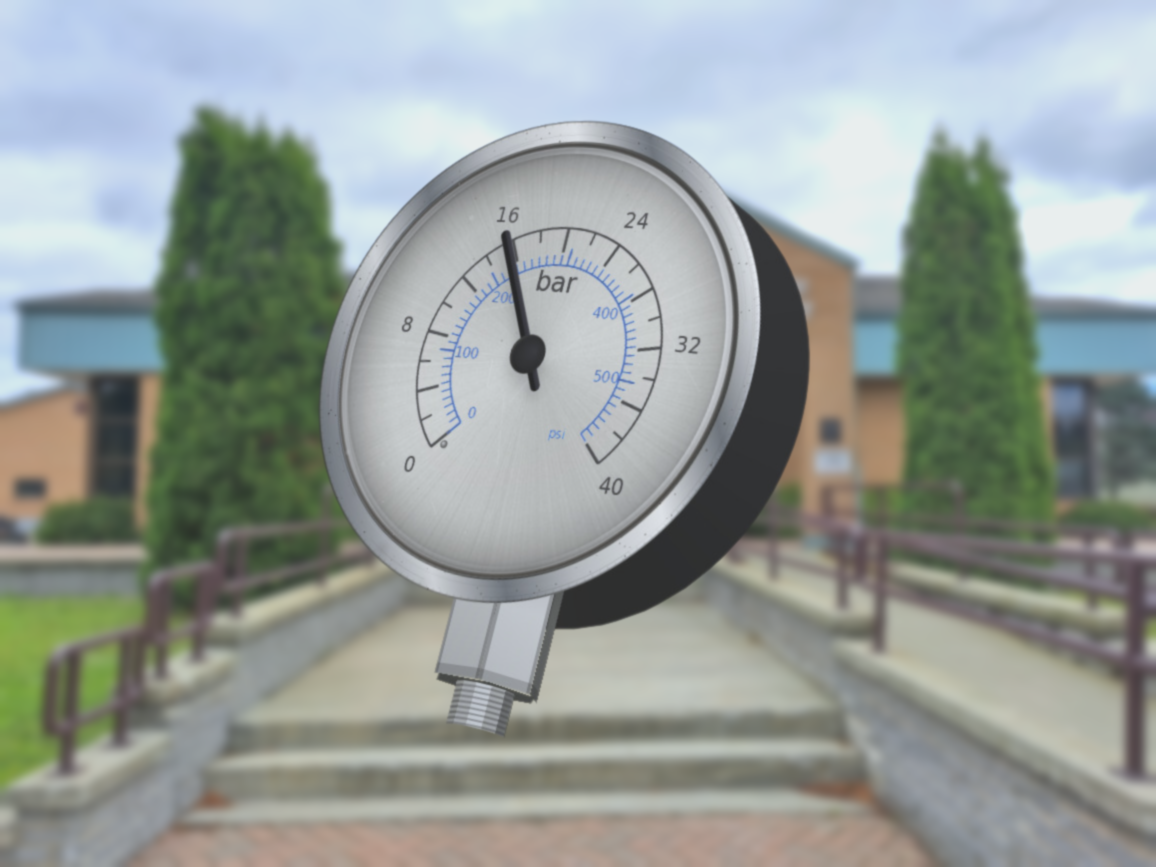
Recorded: {"value": 16, "unit": "bar"}
